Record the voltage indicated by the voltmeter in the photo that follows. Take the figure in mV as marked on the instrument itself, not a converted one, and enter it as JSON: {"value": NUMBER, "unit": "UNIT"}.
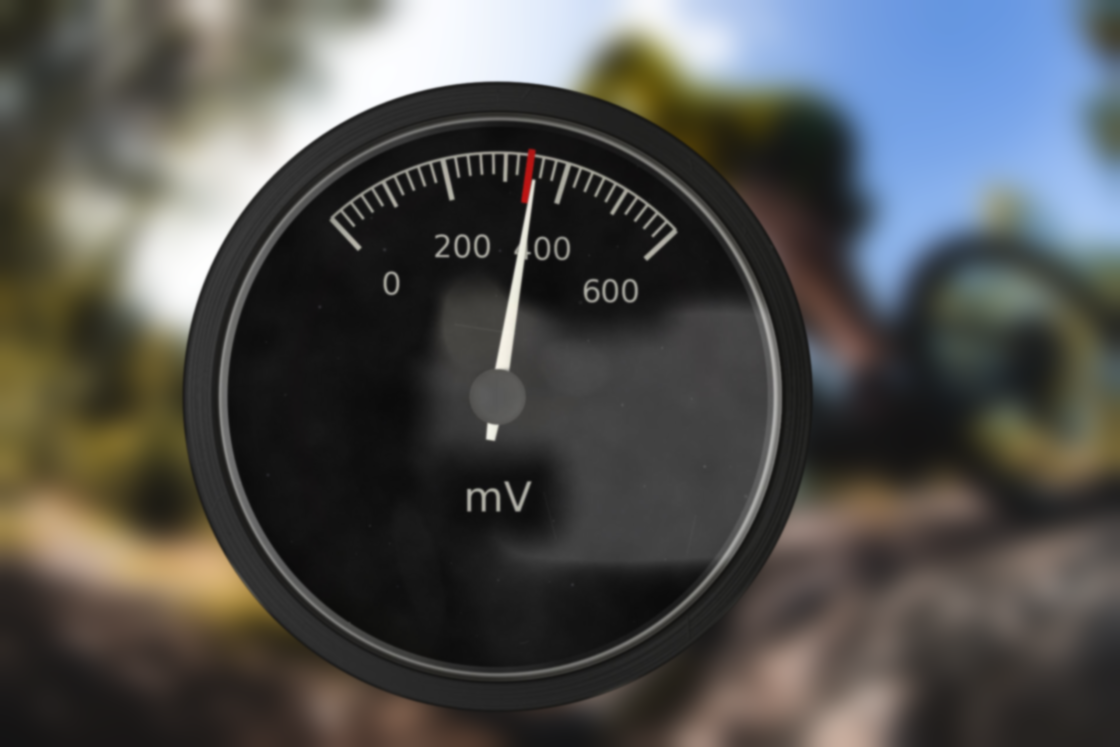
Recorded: {"value": 350, "unit": "mV"}
